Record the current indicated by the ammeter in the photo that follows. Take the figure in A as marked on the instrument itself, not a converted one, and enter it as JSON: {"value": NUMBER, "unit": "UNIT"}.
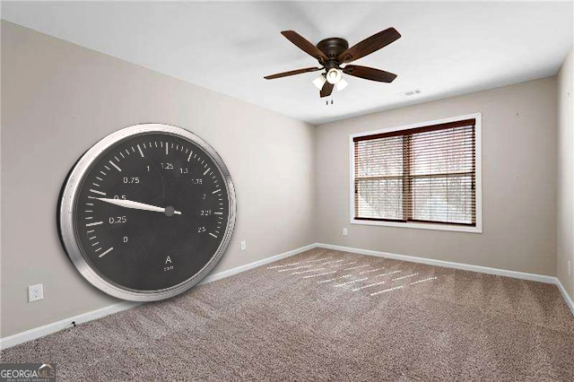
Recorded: {"value": 0.45, "unit": "A"}
